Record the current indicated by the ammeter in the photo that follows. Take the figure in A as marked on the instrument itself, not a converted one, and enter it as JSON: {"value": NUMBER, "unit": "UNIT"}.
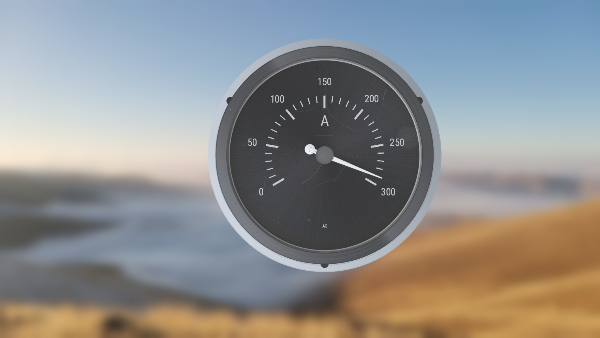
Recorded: {"value": 290, "unit": "A"}
